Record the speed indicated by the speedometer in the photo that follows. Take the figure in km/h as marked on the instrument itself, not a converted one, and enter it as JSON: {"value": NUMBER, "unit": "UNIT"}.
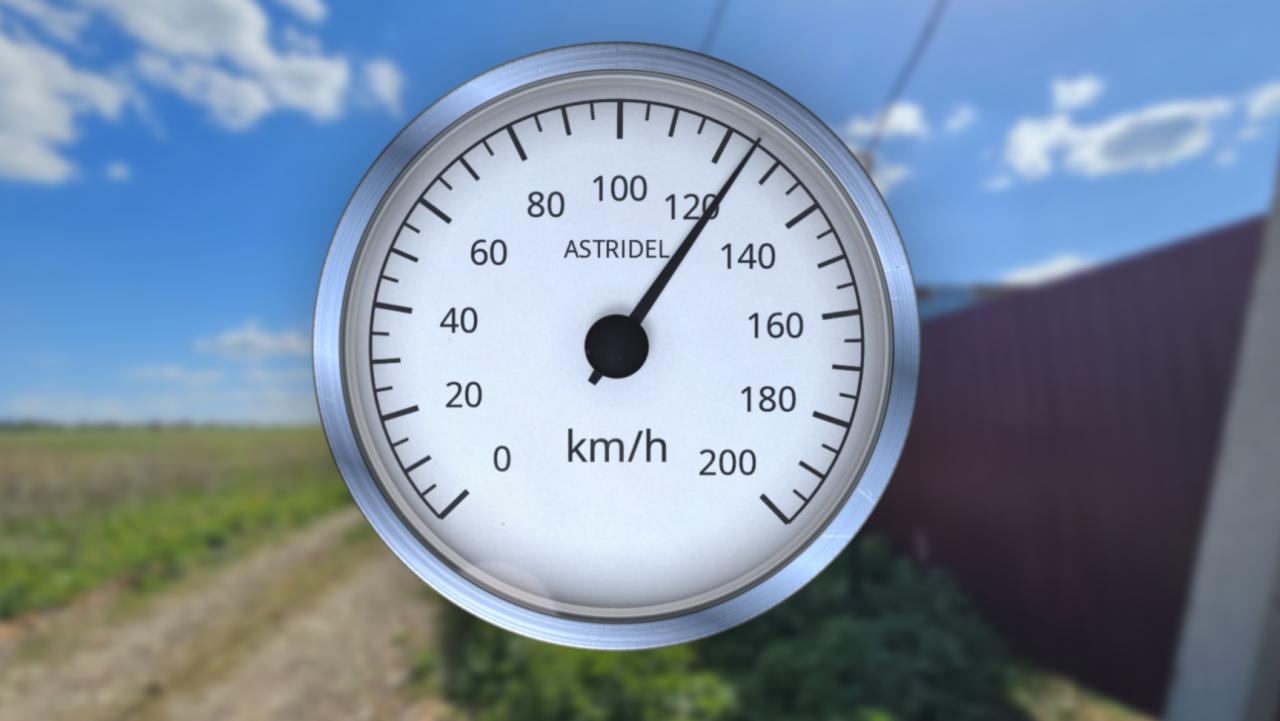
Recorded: {"value": 125, "unit": "km/h"}
